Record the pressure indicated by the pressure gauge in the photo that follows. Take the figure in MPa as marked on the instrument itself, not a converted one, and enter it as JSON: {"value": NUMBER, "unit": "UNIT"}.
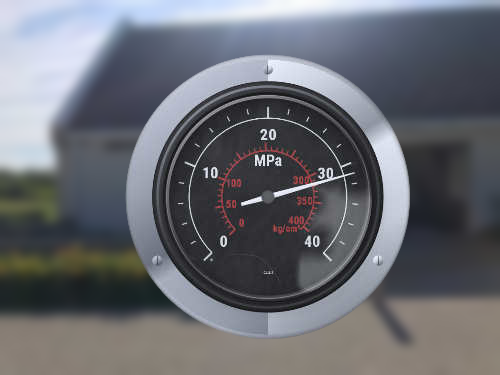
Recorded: {"value": 31, "unit": "MPa"}
